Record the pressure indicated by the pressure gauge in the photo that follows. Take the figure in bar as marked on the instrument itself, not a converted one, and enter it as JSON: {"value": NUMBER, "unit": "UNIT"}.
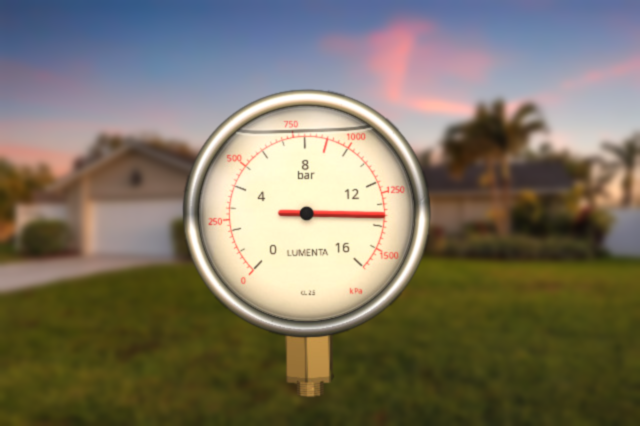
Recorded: {"value": 13.5, "unit": "bar"}
